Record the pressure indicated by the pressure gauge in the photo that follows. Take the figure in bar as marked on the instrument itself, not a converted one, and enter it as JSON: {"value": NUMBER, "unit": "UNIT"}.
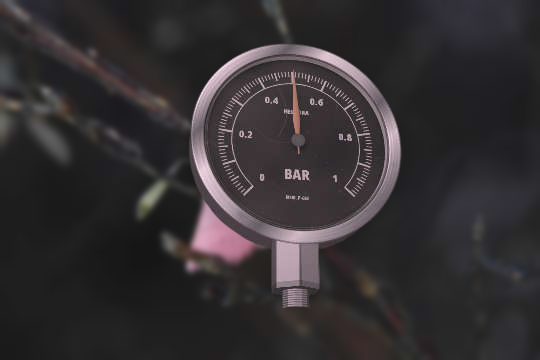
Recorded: {"value": 0.5, "unit": "bar"}
